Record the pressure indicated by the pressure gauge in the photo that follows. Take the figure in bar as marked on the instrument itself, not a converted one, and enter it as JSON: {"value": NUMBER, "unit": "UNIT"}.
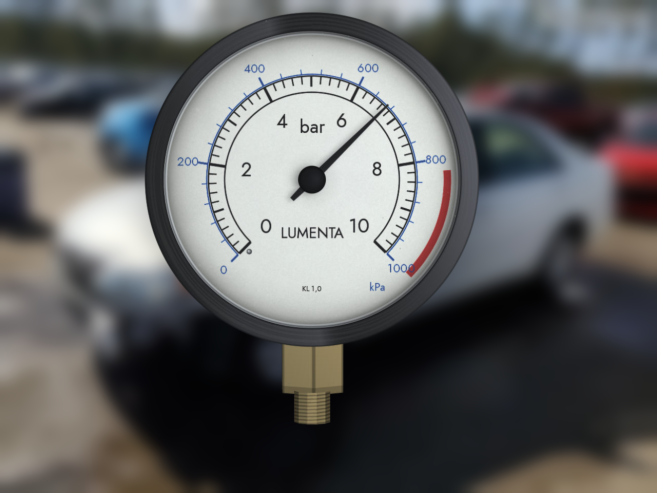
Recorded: {"value": 6.7, "unit": "bar"}
